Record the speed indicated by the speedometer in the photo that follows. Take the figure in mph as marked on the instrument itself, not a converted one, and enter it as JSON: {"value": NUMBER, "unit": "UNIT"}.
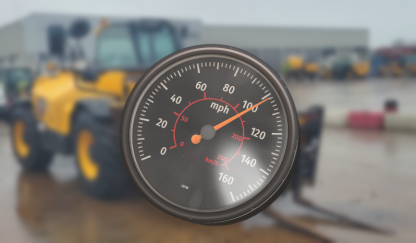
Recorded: {"value": 102, "unit": "mph"}
